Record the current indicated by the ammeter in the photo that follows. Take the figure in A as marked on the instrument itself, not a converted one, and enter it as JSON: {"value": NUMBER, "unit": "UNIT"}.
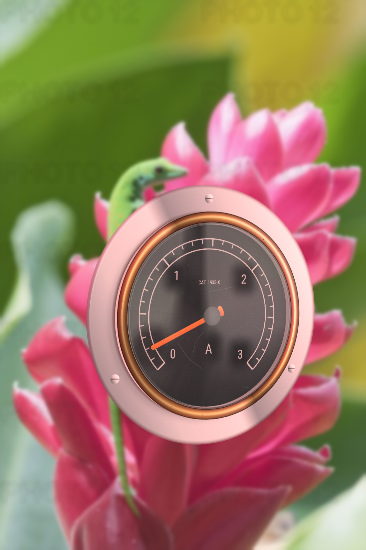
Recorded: {"value": 0.2, "unit": "A"}
